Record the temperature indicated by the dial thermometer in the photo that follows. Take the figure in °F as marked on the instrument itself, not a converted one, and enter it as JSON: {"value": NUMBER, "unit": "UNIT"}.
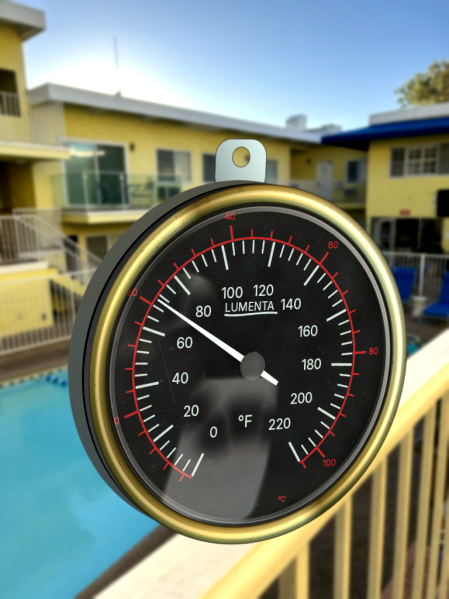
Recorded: {"value": 70, "unit": "°F"}
